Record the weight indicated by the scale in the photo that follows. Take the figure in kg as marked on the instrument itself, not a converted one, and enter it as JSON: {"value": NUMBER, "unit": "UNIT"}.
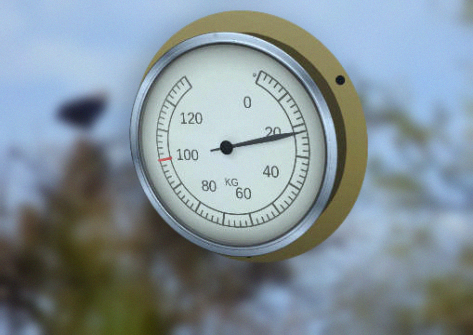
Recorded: {"value": 22, "unit": "kg"}
